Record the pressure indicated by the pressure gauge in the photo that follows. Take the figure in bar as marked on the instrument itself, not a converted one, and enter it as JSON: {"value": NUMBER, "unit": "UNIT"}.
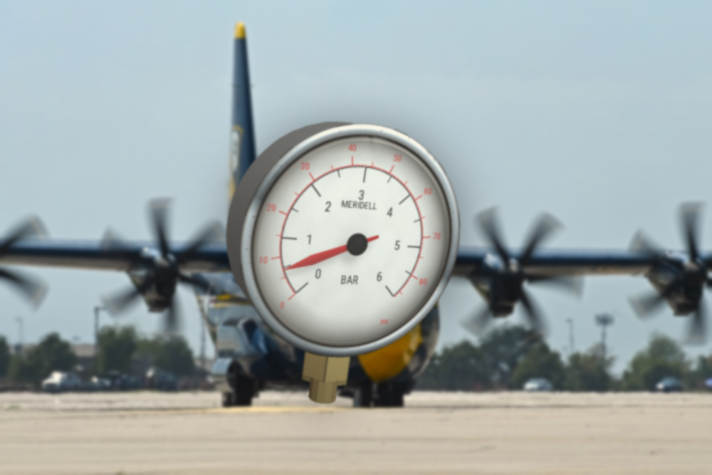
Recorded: {"value": 0.5, "unit": "bar"}
